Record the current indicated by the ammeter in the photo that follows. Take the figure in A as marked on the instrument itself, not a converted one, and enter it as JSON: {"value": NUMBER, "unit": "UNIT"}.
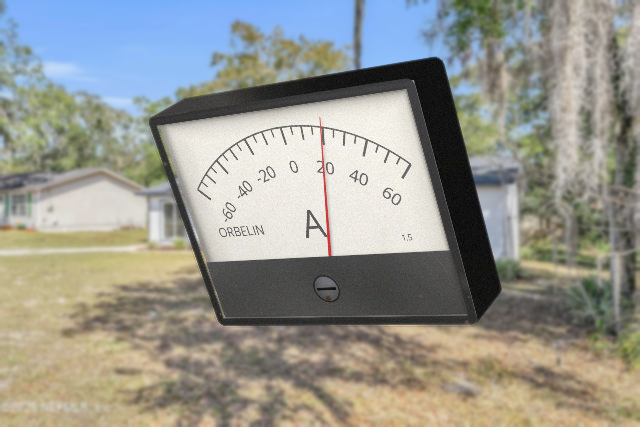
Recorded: {"value": 20, "unit": "A"}
